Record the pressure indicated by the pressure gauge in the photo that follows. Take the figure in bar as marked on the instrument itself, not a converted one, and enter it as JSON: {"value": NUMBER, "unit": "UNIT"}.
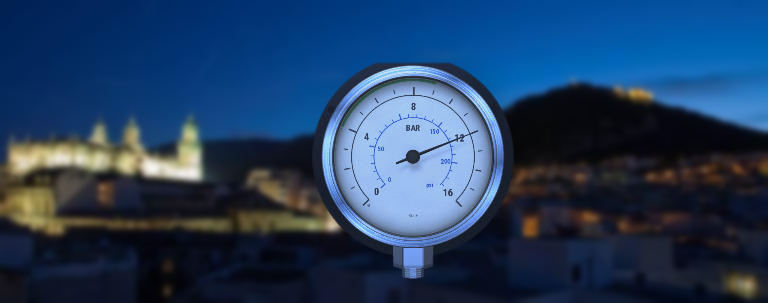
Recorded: {"value": 12, "unit": "bar"}
